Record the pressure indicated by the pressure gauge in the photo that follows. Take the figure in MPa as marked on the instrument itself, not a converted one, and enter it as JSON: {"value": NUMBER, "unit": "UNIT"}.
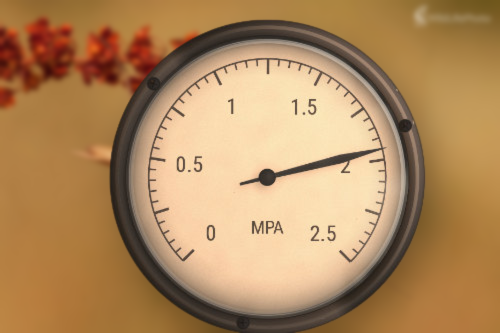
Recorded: {"value": 1.95, "unit": "MPa"}
